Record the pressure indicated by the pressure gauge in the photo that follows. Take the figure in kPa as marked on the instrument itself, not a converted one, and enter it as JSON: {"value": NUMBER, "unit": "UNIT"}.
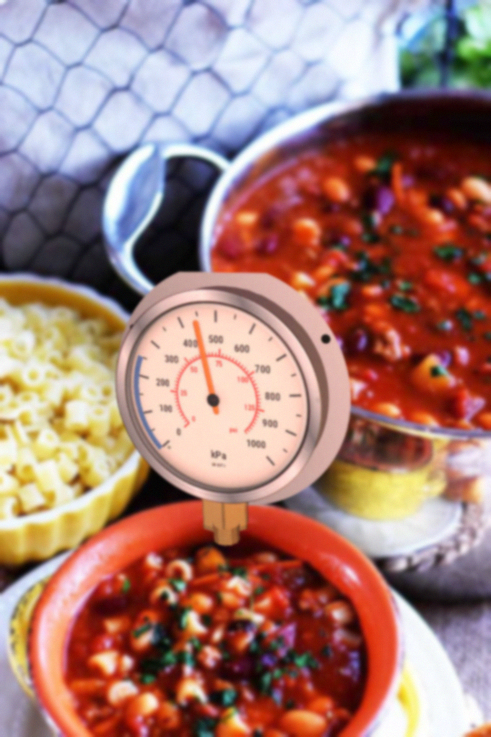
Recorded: {"value": 450, "unit": "kPa"}
